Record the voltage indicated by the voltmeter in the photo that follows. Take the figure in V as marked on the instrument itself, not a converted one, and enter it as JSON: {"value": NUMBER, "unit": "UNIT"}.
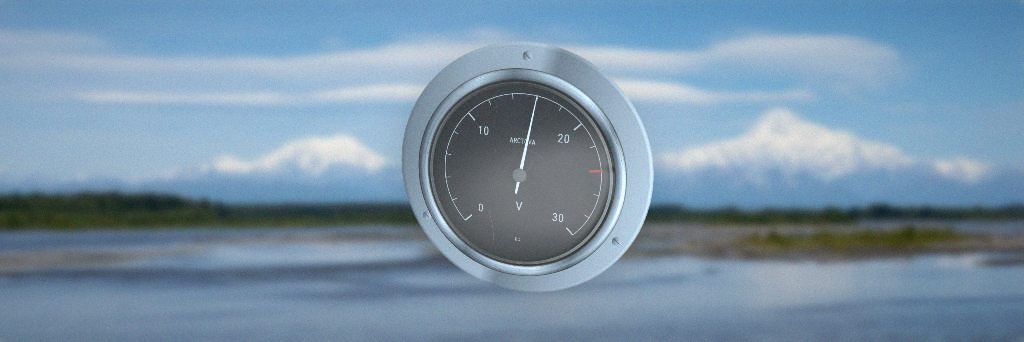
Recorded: {"value": 16, "unit": "V"}
